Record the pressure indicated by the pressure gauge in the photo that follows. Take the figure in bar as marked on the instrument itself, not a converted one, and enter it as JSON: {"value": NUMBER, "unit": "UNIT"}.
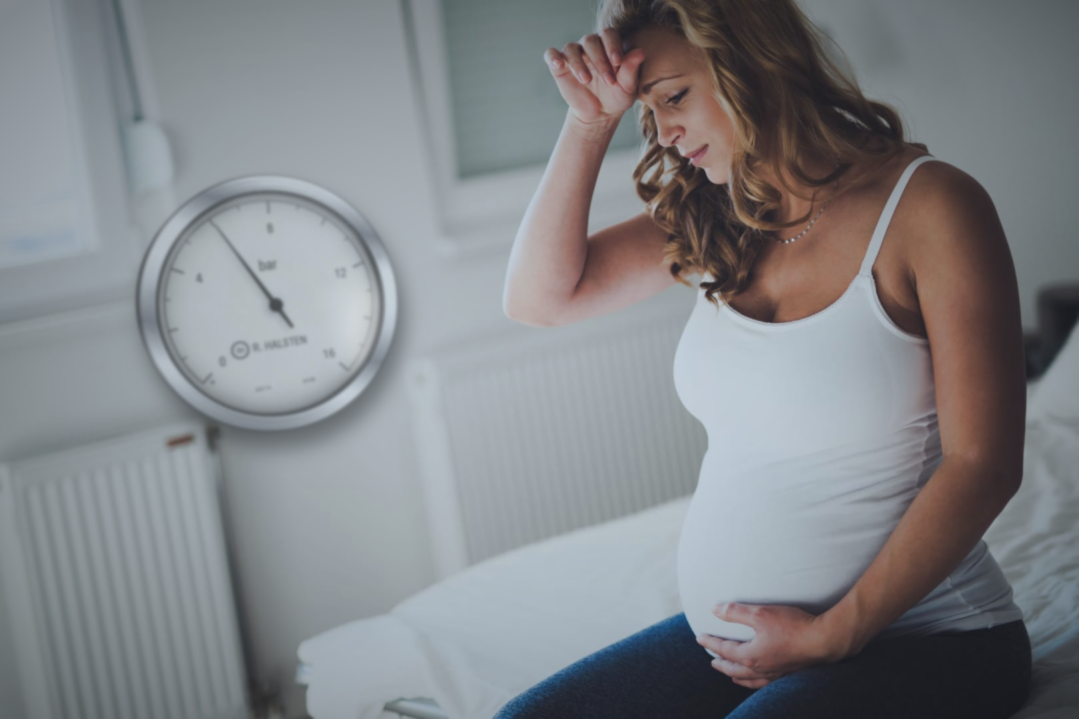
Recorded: {"value": 6, "unit": "bar"}
